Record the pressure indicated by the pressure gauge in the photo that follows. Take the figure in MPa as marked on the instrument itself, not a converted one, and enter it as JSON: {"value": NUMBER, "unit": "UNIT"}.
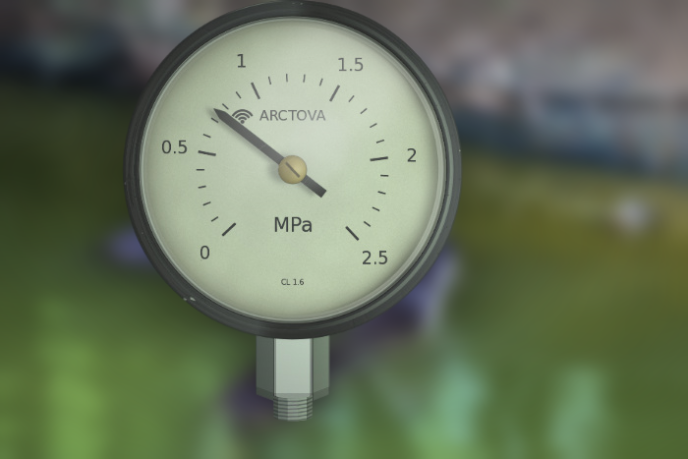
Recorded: {"value": 0.75, "unit": "MPa"}
